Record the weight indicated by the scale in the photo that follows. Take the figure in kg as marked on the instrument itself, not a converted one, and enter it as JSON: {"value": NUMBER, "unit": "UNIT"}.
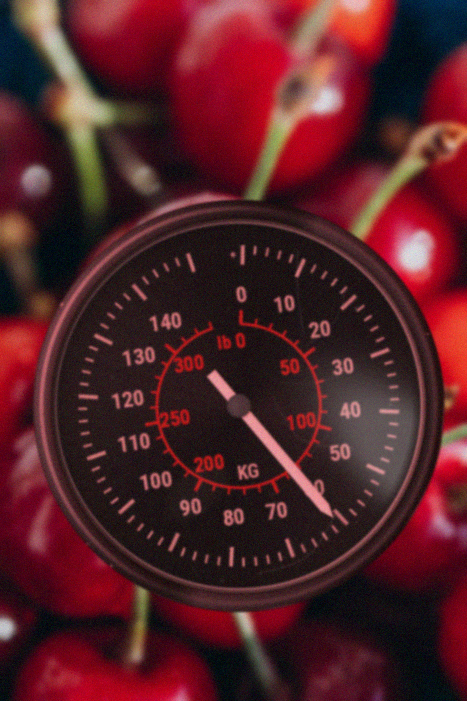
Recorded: {"value": 61, "unit": "kg"}
